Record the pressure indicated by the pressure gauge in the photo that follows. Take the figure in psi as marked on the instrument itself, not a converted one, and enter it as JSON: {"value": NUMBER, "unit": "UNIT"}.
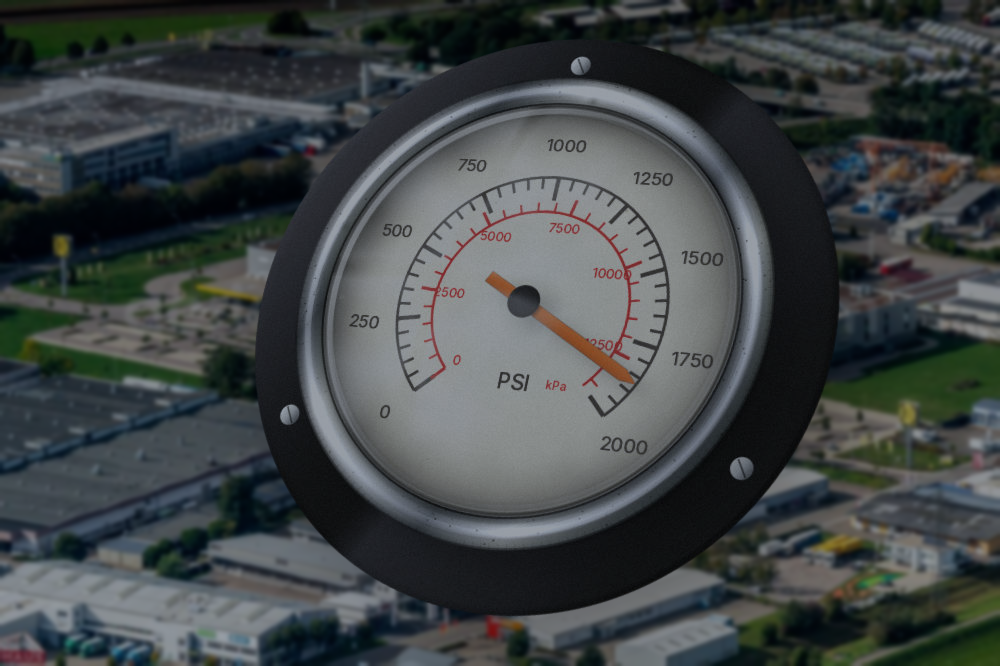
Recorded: {"value": 1875, "unit": "psi"}
